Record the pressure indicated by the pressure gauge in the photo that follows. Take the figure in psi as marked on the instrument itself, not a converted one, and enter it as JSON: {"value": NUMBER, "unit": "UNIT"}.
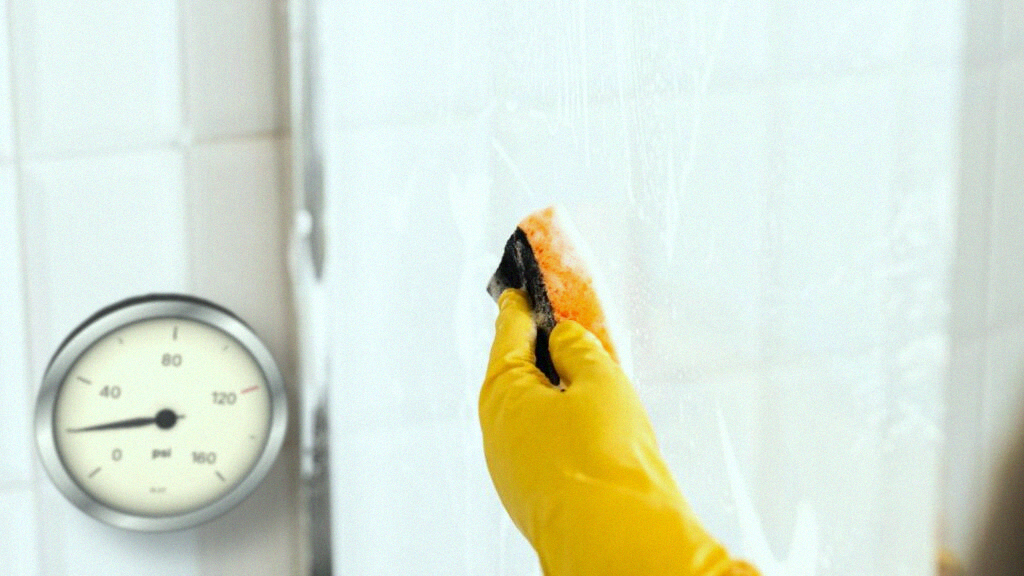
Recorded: {"value": 20, "unit": "psi"}
